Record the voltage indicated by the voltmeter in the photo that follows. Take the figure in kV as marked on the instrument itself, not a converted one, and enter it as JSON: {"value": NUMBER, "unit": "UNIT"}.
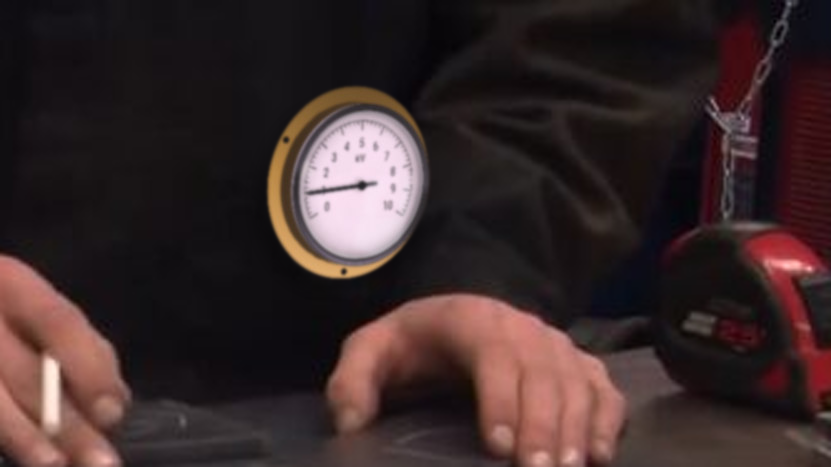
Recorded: {"value": 1, "unit": "kV"}
